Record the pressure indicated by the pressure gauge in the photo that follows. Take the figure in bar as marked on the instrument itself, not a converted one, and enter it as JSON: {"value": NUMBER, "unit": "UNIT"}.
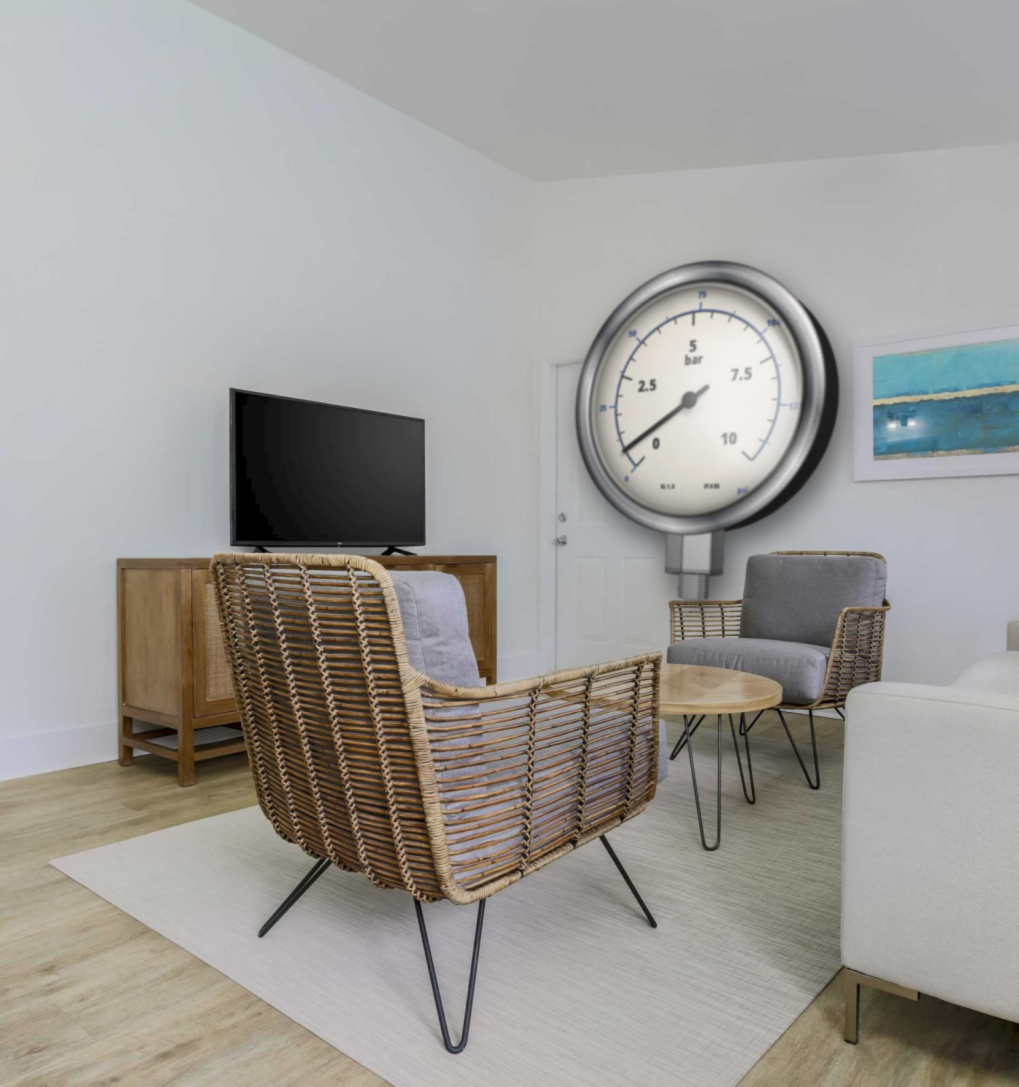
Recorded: {"value": 0.5, "unit": "bar"}
